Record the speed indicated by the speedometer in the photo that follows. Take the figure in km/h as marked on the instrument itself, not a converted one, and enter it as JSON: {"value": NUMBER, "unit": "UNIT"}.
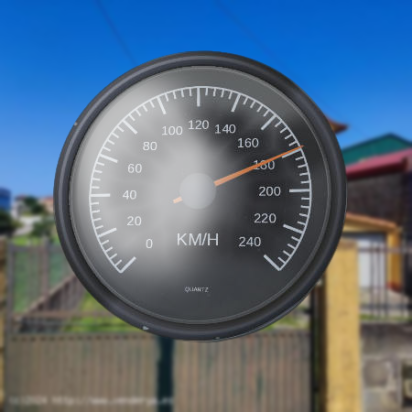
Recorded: {"value": 180, "unit": "km/h"}
